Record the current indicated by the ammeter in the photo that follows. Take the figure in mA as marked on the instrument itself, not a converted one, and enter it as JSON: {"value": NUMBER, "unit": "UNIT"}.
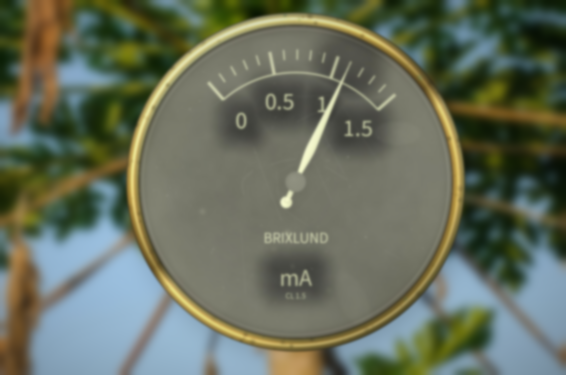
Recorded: {"value": 1.1, "unit": "mA"}
